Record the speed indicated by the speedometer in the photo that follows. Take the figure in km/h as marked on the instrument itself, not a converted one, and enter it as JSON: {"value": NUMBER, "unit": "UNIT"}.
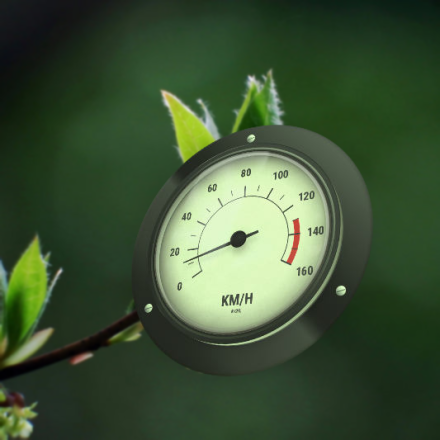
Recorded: {"value": 10, "unit": "km/h"}
